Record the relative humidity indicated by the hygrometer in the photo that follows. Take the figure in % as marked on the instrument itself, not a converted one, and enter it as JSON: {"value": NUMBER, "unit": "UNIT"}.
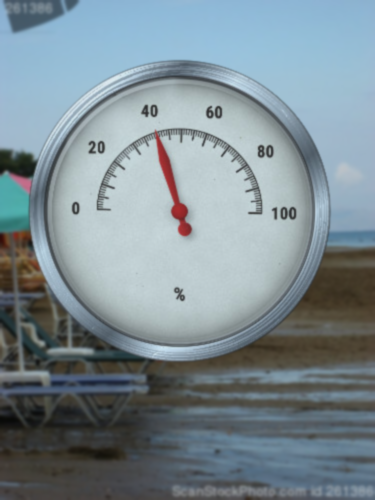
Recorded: {"value": 40, "unit": "%"}
